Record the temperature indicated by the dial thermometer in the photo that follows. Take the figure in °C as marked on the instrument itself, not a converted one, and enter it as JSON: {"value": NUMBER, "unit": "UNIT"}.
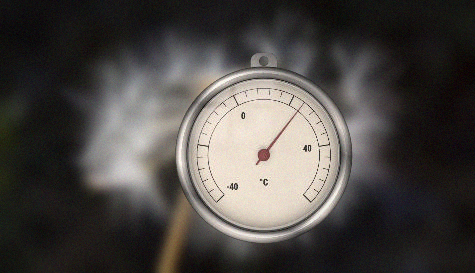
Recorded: {"value": 24, "unit": "°C"}
